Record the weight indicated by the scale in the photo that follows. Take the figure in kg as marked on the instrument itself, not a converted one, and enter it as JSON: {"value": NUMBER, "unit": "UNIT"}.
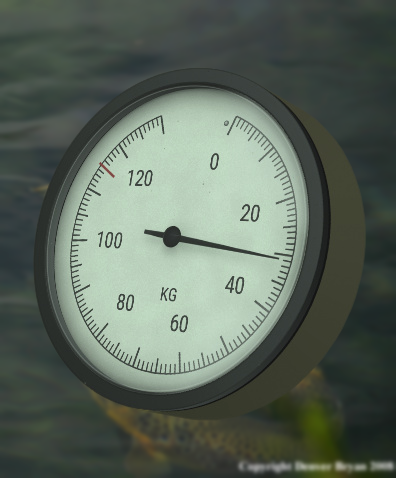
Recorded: {"value": 31, "unit": "kg"}
